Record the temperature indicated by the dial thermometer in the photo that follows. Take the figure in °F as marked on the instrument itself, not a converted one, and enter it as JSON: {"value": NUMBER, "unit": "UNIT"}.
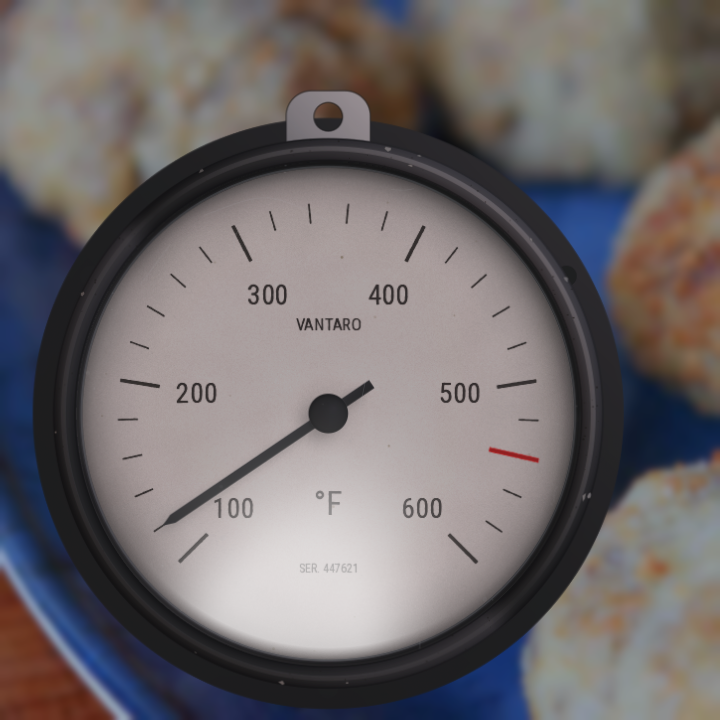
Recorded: {"value": 120, "unit": "°F"}
